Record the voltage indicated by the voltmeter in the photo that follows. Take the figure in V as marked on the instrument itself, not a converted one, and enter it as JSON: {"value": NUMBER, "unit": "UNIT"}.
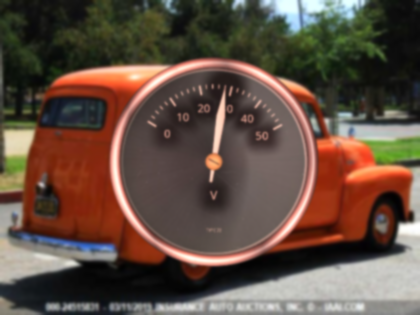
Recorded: {"value": 28, "unit": "V"}
